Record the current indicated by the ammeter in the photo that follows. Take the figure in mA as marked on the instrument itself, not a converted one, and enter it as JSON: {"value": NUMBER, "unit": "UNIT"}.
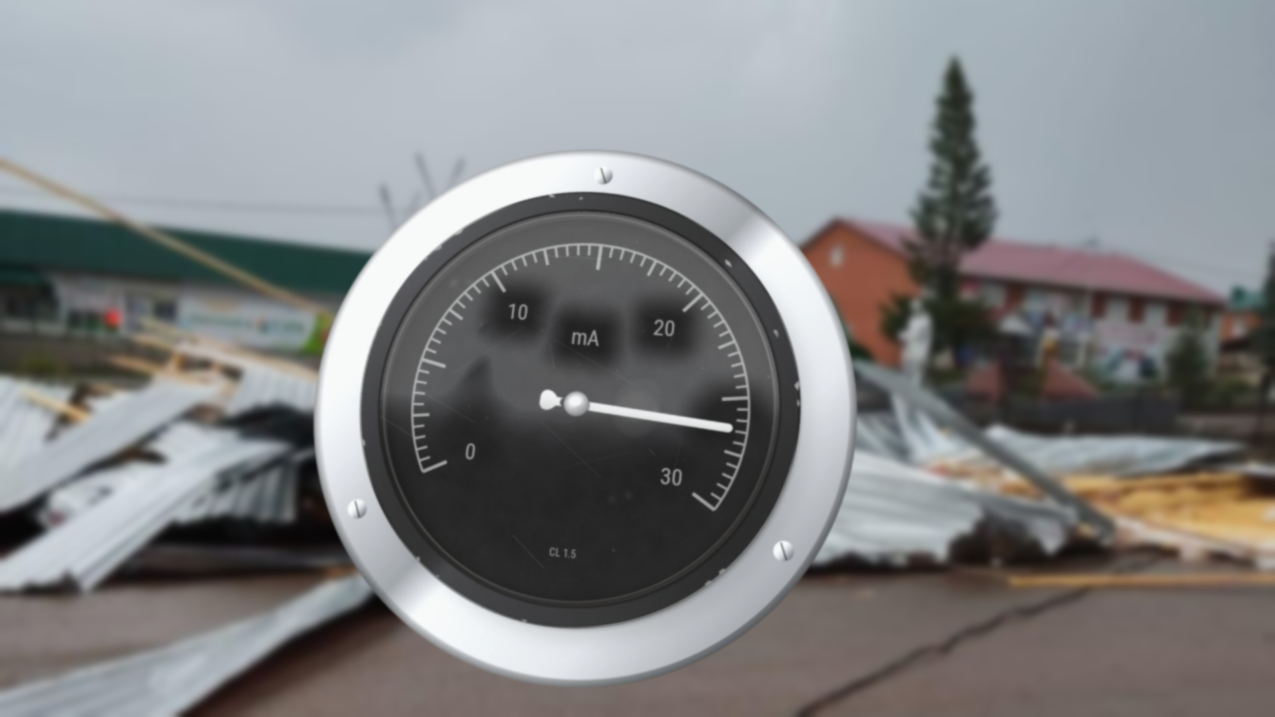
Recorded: {"value": 26.5, "unit": "mA"}
